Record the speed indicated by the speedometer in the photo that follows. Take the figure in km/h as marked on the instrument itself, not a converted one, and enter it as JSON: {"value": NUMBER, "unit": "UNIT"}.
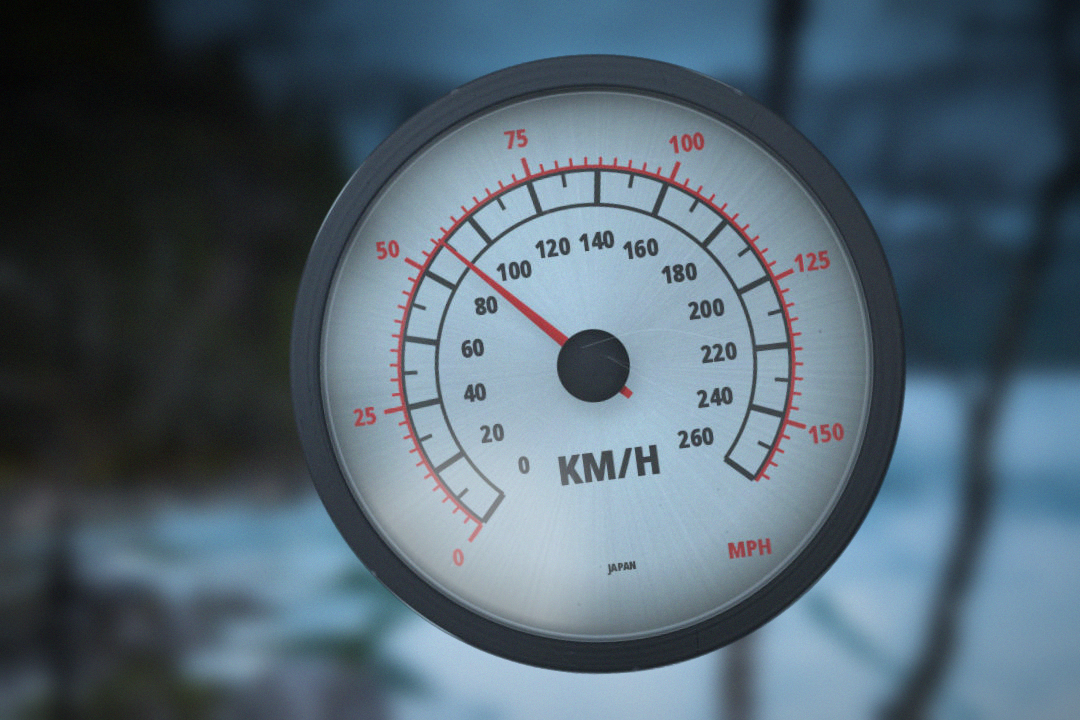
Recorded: {"value": 90, "unit": "km/h"}
